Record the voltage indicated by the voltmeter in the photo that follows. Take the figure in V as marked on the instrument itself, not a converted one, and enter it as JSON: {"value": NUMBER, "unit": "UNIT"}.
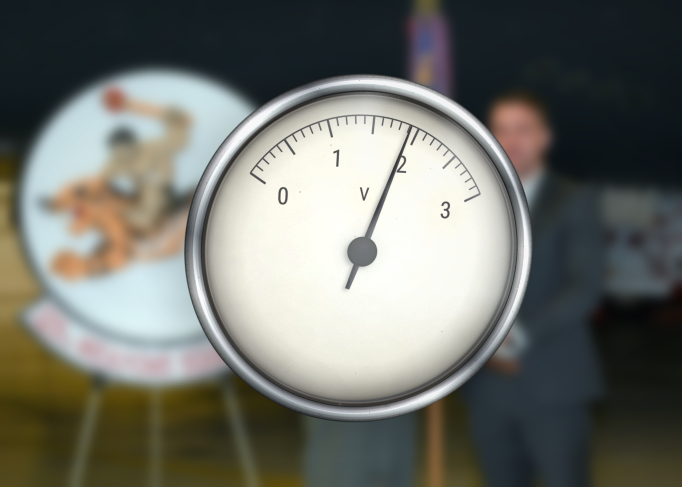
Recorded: {"value": 1.9, "unit": "V"}
